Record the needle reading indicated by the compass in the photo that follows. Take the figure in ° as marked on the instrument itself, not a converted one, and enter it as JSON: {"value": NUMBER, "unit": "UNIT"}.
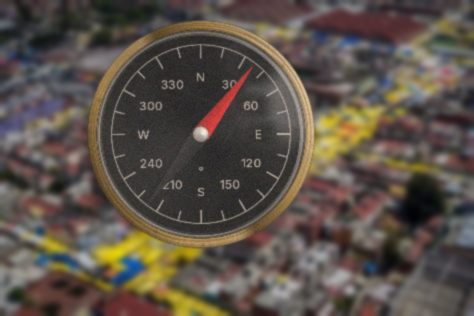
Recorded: {"value": 37.5, "unit": "°"}
